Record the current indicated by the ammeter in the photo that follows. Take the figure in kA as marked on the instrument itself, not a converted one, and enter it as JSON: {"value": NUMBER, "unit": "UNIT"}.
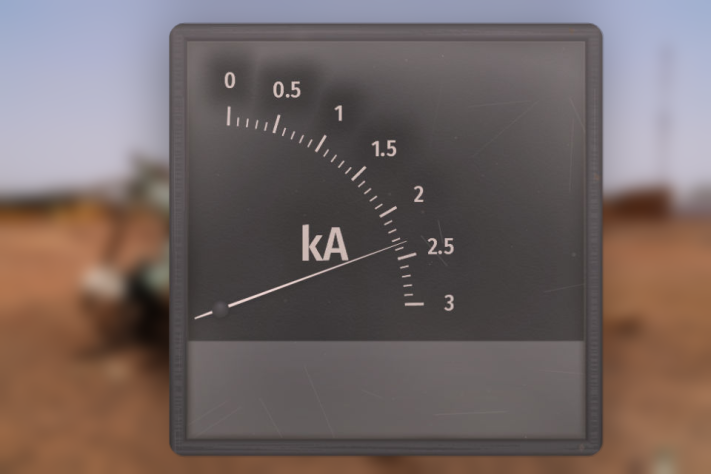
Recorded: {"value": 2.35, "unit": "kA"}
